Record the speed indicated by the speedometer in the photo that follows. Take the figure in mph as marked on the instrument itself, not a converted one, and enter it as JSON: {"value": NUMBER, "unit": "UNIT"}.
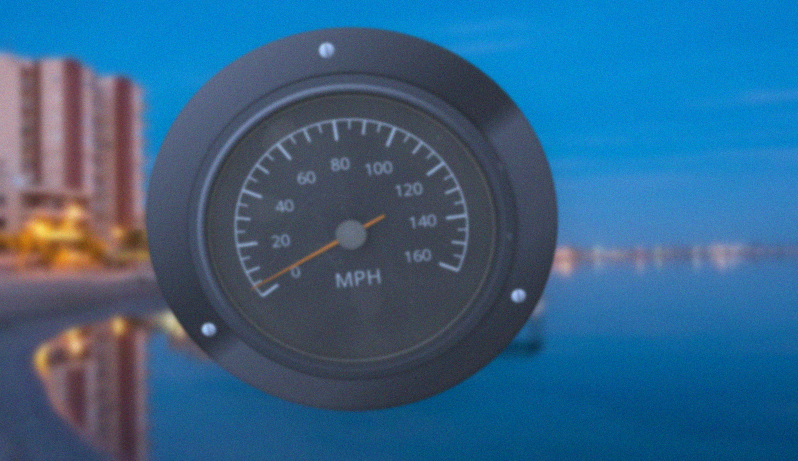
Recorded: {"value": 5, "unit": "mph"}
